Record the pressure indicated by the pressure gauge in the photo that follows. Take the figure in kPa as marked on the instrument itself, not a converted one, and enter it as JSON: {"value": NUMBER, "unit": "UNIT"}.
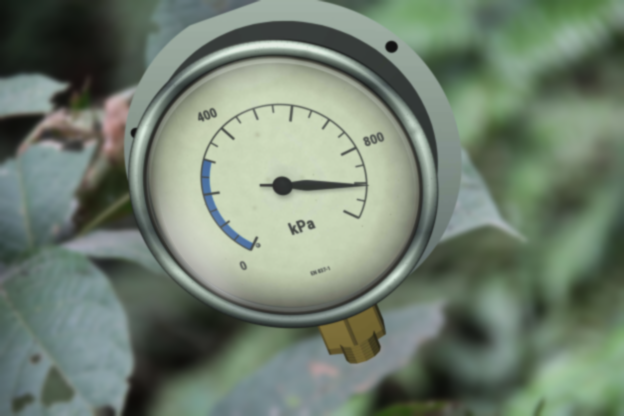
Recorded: {"value": 900, "unit": "kPa"}
